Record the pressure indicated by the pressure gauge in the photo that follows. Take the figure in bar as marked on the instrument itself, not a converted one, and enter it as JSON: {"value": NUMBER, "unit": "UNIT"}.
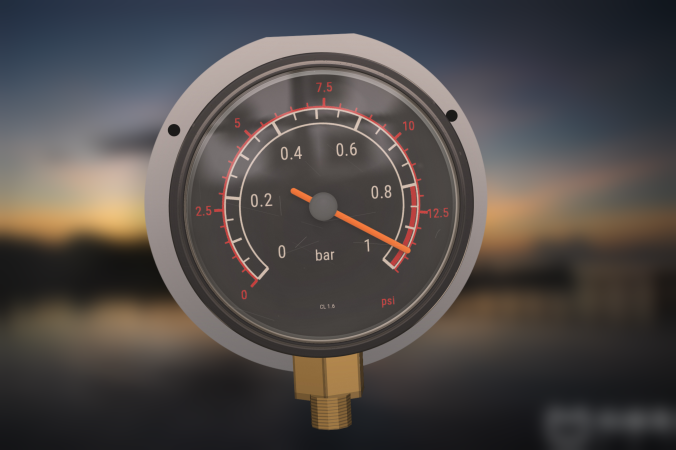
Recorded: {"value": 0.95, "unit": "bar"}
